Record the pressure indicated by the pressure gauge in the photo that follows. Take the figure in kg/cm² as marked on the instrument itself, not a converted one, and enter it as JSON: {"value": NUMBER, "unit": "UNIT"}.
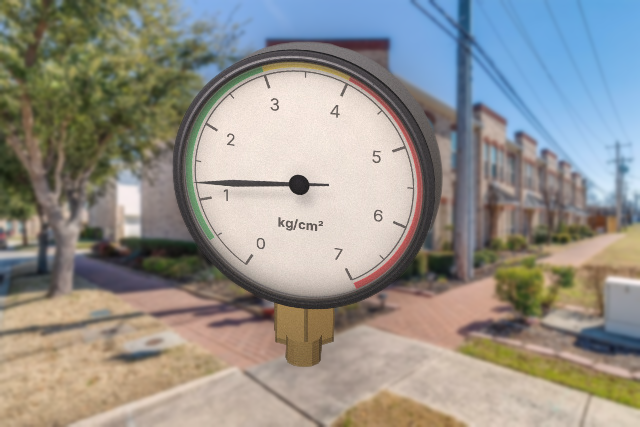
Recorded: {"value": 1.25, "unit": "kg/cm²"}
